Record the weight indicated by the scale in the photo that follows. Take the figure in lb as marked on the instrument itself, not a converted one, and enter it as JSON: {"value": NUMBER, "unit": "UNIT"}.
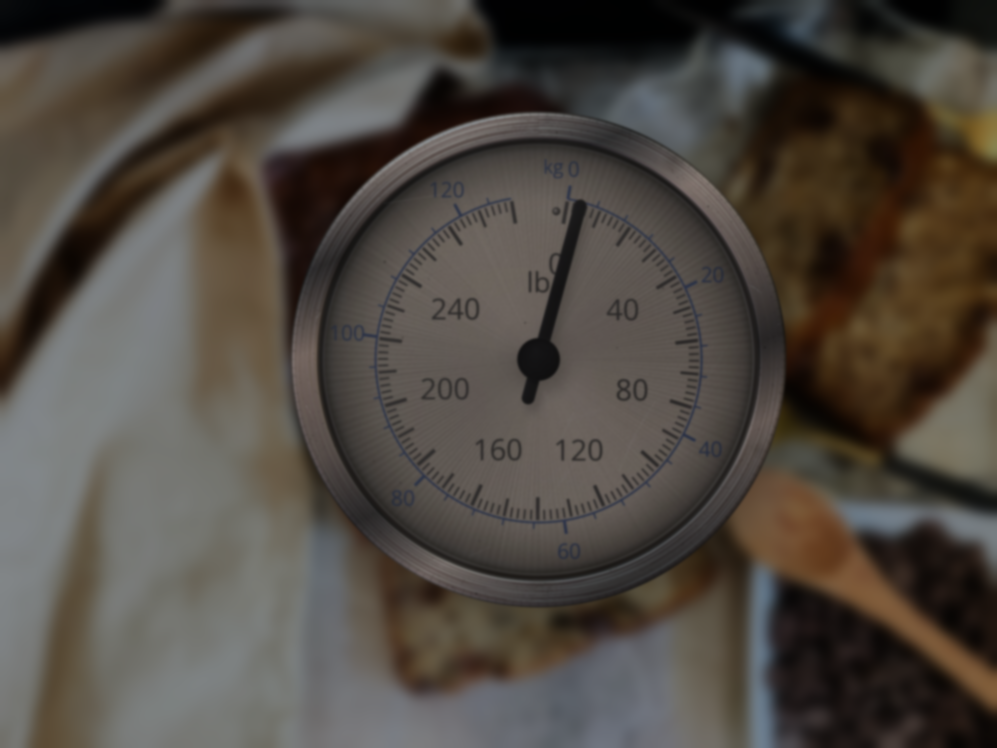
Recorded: {"value": 4, "unit": "lb"}
